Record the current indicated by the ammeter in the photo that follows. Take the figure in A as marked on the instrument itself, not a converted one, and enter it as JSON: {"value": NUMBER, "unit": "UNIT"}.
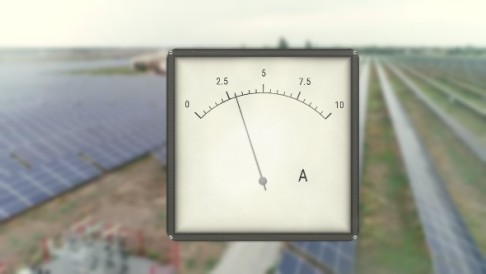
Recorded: {"value": 3, "unit": "A"}
